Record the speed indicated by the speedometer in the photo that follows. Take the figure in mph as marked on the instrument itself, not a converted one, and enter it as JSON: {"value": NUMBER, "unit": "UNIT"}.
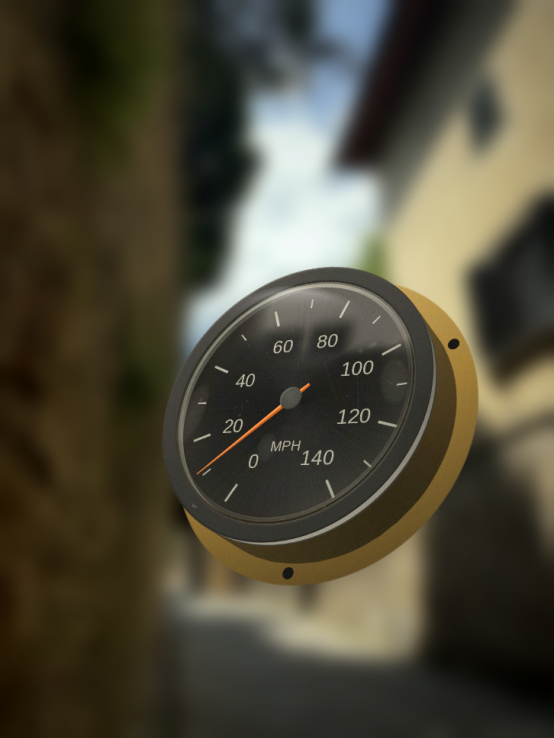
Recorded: {"value": 10, "unit": "mph"}
